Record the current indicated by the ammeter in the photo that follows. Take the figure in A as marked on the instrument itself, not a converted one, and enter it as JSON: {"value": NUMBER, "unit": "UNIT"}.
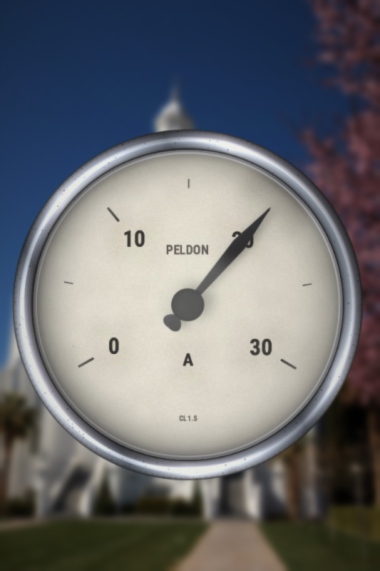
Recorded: {"value": 20, "unit": "A"}
